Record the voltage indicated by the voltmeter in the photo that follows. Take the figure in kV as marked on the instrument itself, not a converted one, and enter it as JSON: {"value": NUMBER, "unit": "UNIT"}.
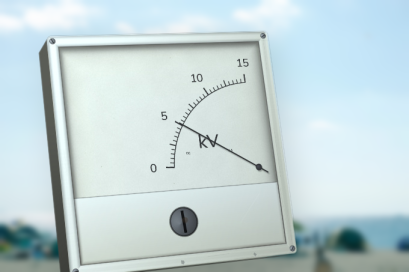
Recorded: {"value": 5, "unit": "kV"}
